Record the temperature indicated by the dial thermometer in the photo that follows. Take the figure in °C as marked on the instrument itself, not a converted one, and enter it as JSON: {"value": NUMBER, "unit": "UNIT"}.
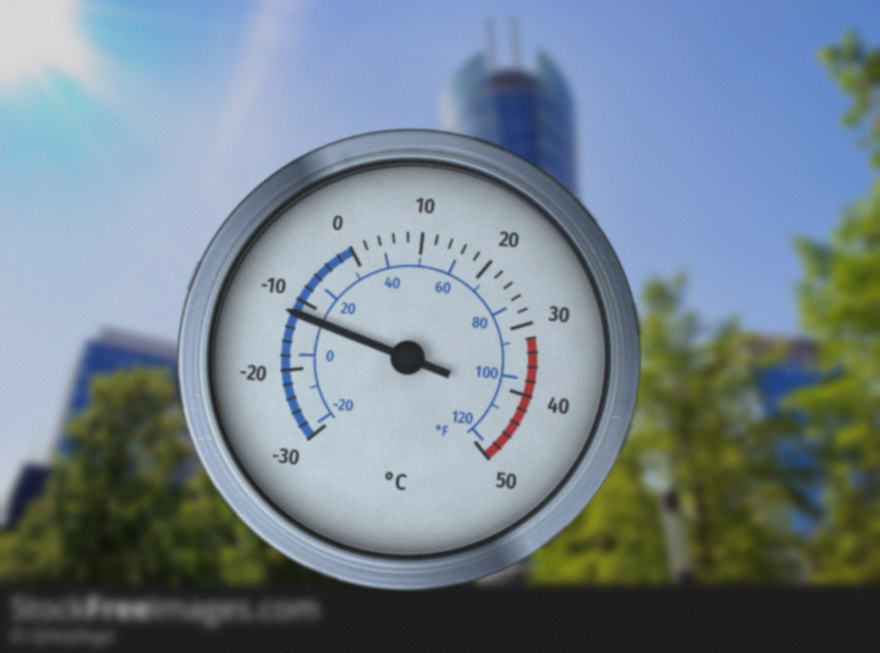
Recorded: {"value": -12, "unit": "°C"}
